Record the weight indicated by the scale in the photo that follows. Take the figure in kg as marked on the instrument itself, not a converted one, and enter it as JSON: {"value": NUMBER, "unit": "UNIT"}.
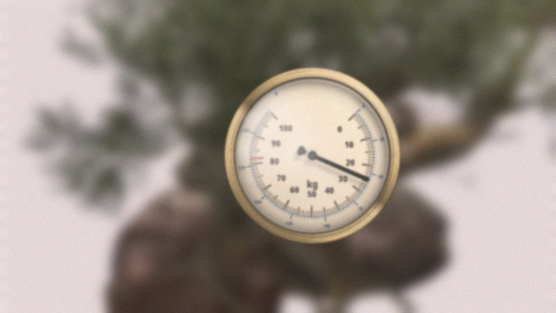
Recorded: {"value": 25, "unit": "kg"}
